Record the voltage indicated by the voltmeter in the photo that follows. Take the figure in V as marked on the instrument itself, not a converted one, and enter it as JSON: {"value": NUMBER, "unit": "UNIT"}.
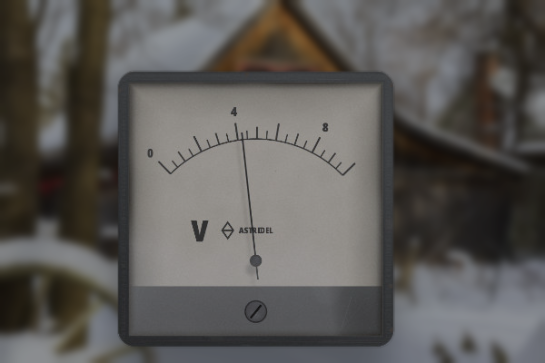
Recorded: {"value": 4.25, "unit": "V"}
